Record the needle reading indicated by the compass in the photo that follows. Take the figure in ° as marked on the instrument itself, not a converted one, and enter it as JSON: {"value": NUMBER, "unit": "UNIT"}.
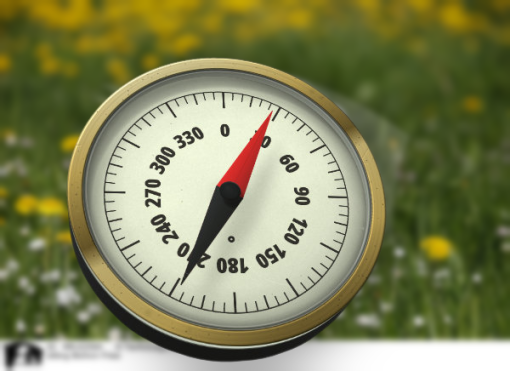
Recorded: {"value": 27.5, "unit": "°"}
